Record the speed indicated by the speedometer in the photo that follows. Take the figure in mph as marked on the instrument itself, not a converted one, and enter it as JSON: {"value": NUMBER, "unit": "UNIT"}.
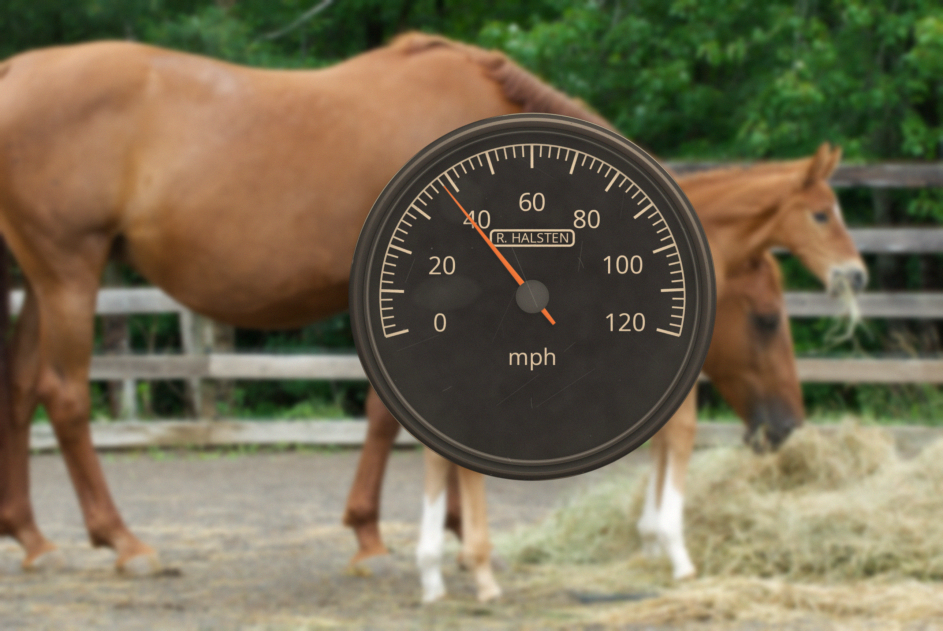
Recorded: {"value": 38, "unit": "mph"}
